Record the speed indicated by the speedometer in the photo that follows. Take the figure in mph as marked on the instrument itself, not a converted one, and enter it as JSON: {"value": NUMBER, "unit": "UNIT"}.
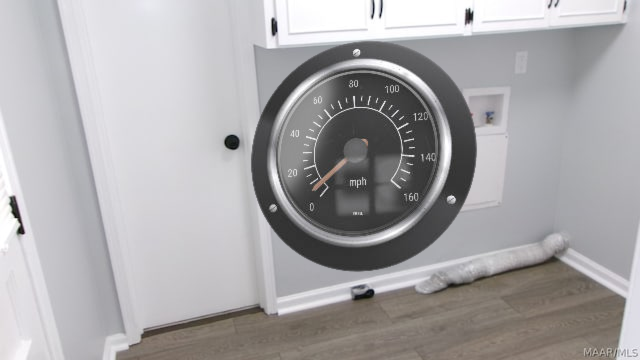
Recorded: {"value": 5, "unit": "mph"}
